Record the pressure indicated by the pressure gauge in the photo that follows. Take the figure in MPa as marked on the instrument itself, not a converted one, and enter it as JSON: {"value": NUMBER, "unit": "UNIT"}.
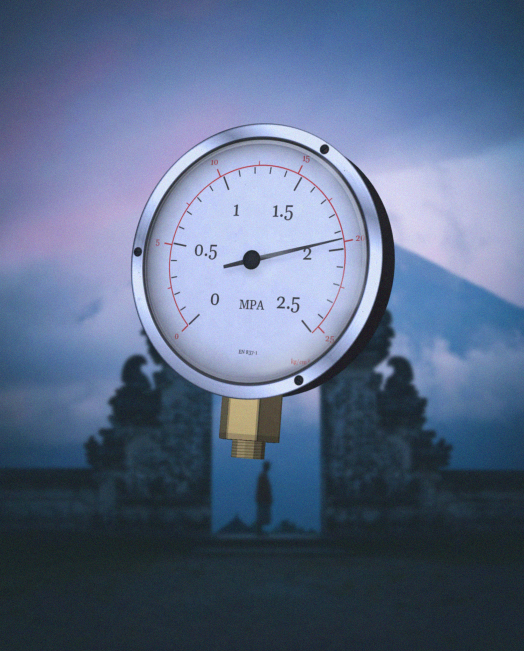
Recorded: {"value": 1.95, "unit": "MPa"}
